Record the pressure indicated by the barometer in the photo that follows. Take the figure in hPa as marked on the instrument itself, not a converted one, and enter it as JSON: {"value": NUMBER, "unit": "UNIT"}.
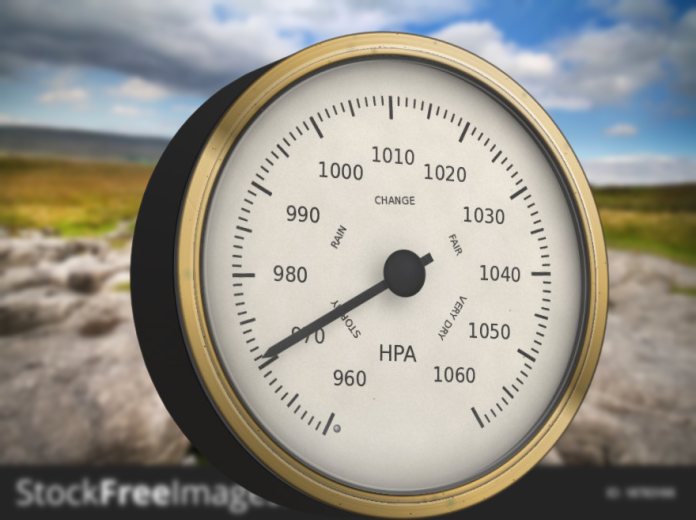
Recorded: {"value": 971, "unit": "hPa"}
